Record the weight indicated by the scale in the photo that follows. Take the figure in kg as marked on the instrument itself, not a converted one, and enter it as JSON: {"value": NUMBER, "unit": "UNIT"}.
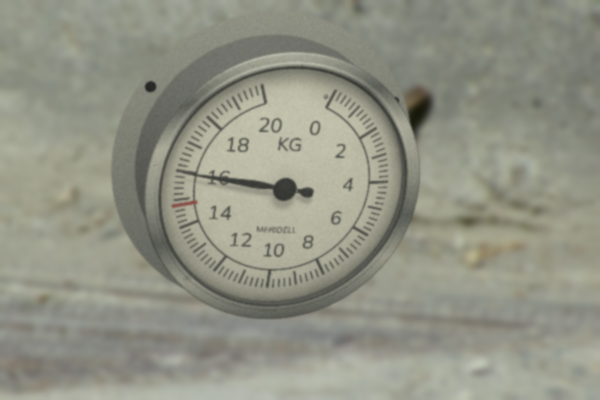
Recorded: {"value": 16, "unit": "kg"}
